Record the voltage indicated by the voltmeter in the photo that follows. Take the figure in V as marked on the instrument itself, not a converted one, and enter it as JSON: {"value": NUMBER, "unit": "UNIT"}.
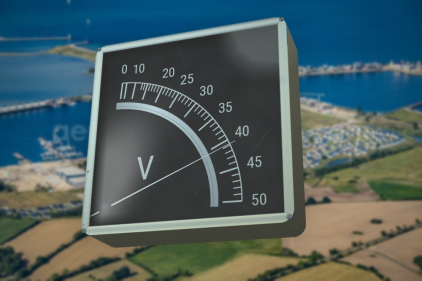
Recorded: {"value": 41, "unit": "V"}
